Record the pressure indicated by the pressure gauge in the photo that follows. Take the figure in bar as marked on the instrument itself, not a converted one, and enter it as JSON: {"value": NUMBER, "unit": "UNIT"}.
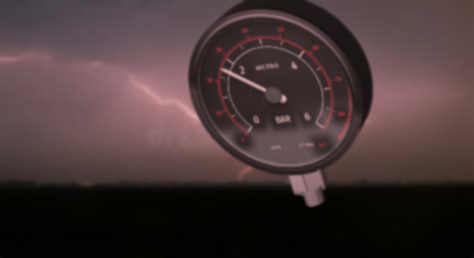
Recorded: {"value": 1.75, "unit": "bar"}
